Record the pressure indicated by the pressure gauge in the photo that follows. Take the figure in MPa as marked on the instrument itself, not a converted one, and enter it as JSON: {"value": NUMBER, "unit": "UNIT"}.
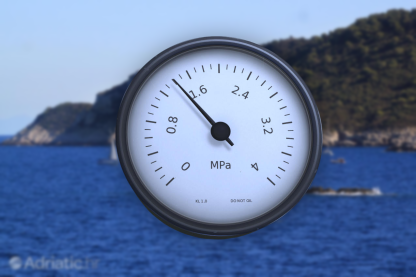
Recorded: {"value": 1.4, "unit": "MPa"}
